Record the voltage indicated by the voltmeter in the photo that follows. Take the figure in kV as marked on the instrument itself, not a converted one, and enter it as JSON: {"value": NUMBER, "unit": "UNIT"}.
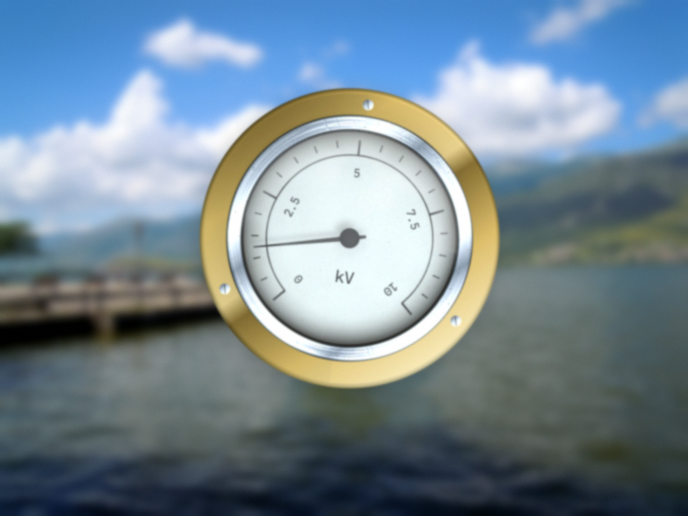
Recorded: {"value": 1.25, "unit": "kV"}
